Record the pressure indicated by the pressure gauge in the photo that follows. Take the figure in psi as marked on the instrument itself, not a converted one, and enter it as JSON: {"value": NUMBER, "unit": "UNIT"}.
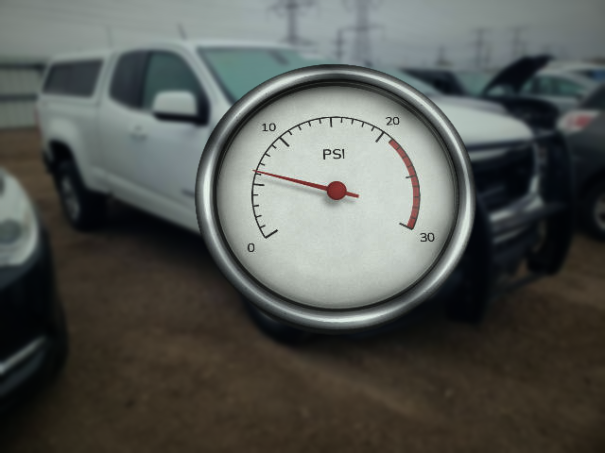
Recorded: {"value": 6, "unit": "psi"}
